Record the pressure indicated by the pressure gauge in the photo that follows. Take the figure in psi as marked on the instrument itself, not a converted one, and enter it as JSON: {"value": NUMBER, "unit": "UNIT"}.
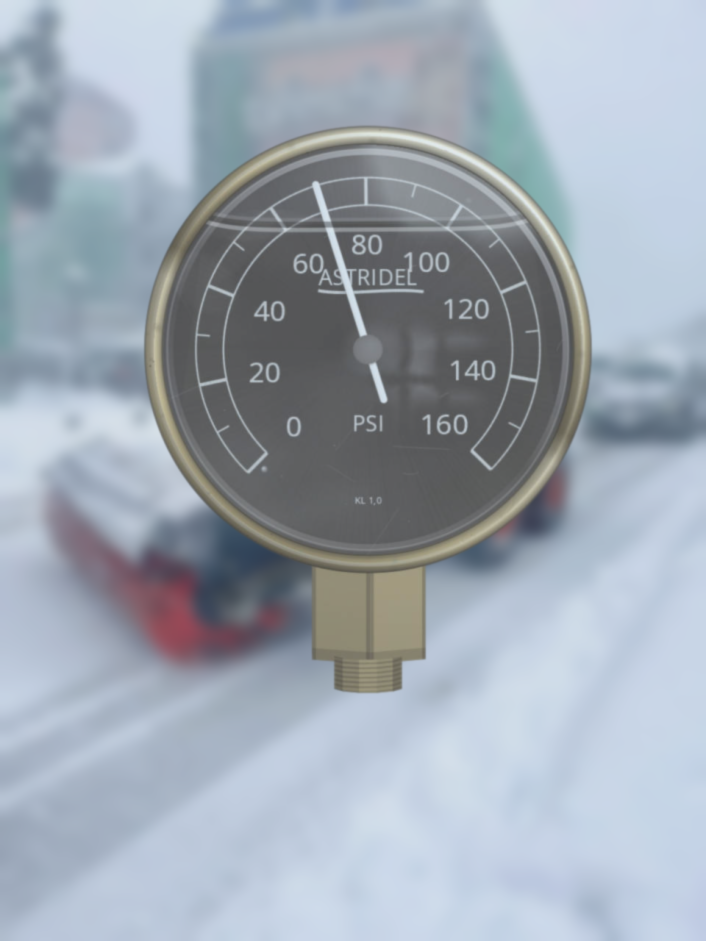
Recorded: {"value": 70, "unit": "psi"}
